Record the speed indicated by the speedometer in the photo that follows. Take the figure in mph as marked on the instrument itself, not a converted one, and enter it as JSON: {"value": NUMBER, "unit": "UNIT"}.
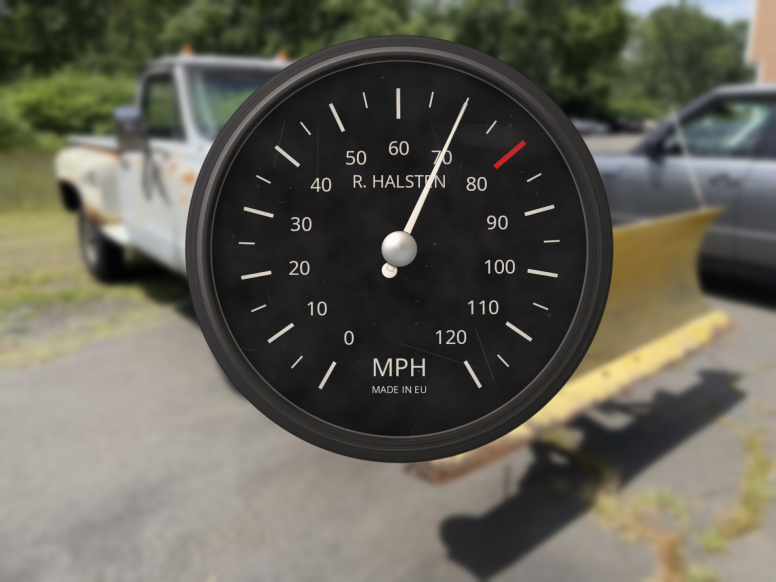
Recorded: {"value": 70, "unit": "mph"}
